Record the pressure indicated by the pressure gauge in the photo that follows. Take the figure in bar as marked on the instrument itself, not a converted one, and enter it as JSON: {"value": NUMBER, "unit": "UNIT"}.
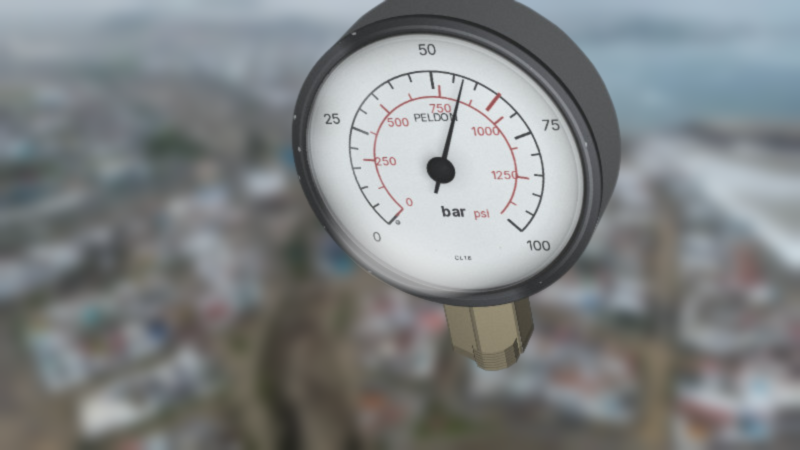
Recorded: {"value": 57.5, "unit": "bar"}
